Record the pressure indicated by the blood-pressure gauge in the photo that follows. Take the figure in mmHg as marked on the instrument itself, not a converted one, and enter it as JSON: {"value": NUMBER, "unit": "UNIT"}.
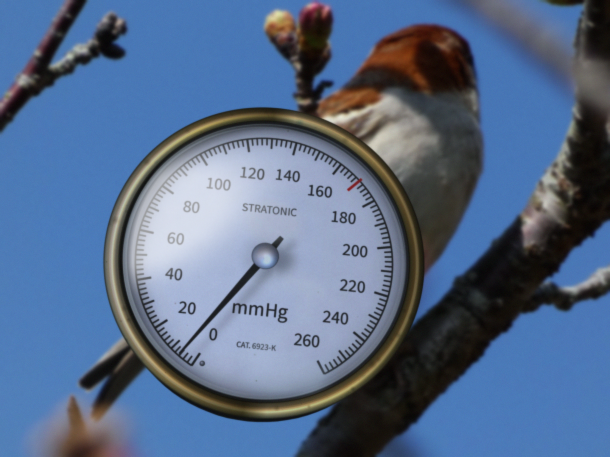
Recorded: {"value": 6, "unit": "mmHg"}
